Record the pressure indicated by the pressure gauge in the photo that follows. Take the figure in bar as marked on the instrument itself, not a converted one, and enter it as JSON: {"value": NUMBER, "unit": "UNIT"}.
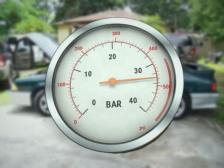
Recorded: {"value": 33, "unit": "bar"}
